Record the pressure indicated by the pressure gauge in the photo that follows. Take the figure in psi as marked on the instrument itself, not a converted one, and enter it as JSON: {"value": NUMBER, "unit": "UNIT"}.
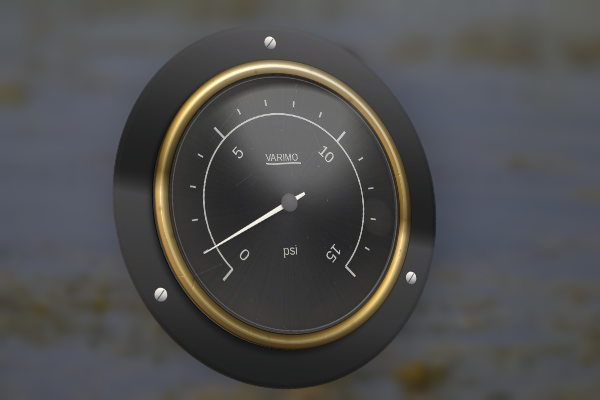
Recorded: {"value": 1, "unit": "psi"}
